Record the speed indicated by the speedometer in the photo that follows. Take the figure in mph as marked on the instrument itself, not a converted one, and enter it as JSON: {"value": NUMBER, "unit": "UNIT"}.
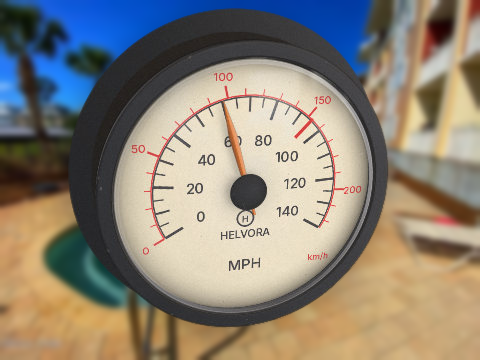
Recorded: {"value": 60, "unit": "mph"}
